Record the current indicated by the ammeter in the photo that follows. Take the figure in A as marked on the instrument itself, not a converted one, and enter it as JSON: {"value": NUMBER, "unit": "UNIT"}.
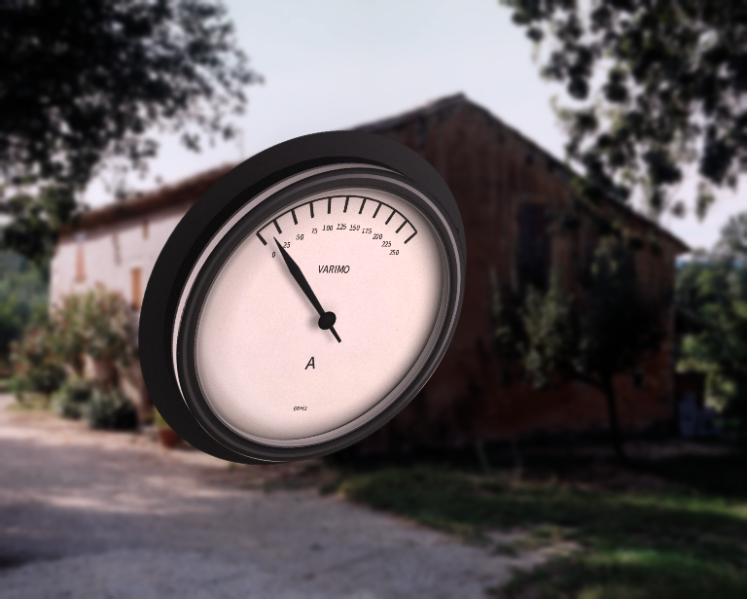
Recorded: {"value": 12.5, "unit": "A"}
